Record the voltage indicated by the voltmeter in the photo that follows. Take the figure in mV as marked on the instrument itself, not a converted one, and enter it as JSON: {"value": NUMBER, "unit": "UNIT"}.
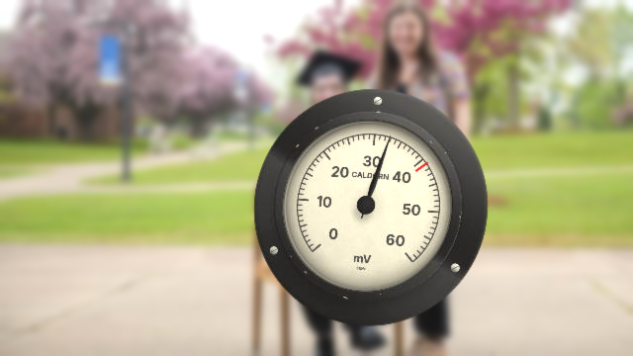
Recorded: {"value": 33, "unit": "mV"}
